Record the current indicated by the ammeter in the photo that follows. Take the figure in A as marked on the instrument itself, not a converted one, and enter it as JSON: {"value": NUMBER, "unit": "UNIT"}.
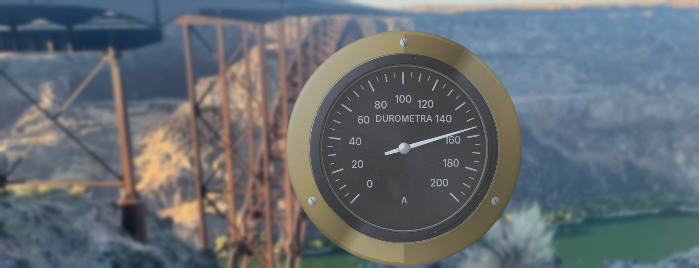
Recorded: {"value": 155, "unit": "A"}
